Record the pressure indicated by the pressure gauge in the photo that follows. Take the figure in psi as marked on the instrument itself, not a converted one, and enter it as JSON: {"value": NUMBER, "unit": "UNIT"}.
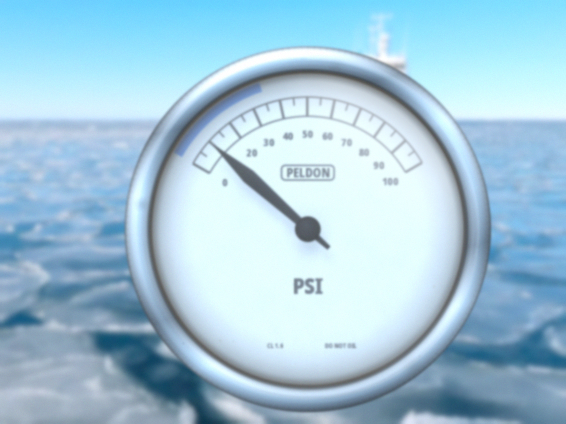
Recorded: {"value": 10, "unit": "psi"}
